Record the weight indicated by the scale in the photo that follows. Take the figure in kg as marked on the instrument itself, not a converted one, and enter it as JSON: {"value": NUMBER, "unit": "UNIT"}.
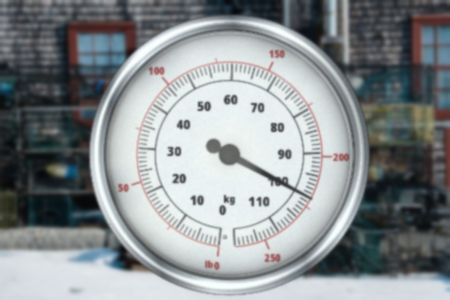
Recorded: {"value": 100, "unit": "kg"}
